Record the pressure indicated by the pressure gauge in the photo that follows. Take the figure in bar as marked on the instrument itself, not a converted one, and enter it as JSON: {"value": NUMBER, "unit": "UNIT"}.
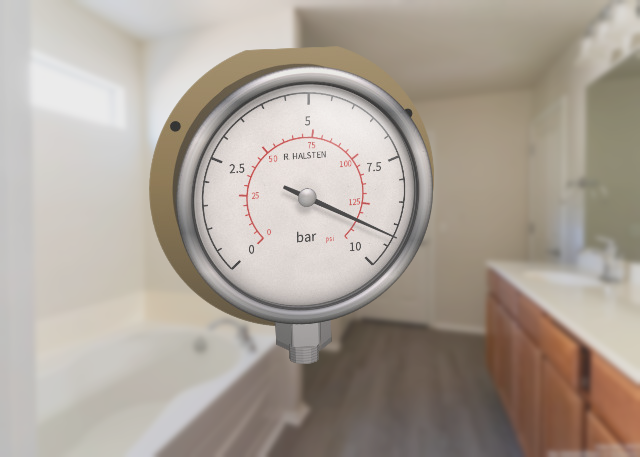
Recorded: {"value": 9.25, "unit": "bar"}
